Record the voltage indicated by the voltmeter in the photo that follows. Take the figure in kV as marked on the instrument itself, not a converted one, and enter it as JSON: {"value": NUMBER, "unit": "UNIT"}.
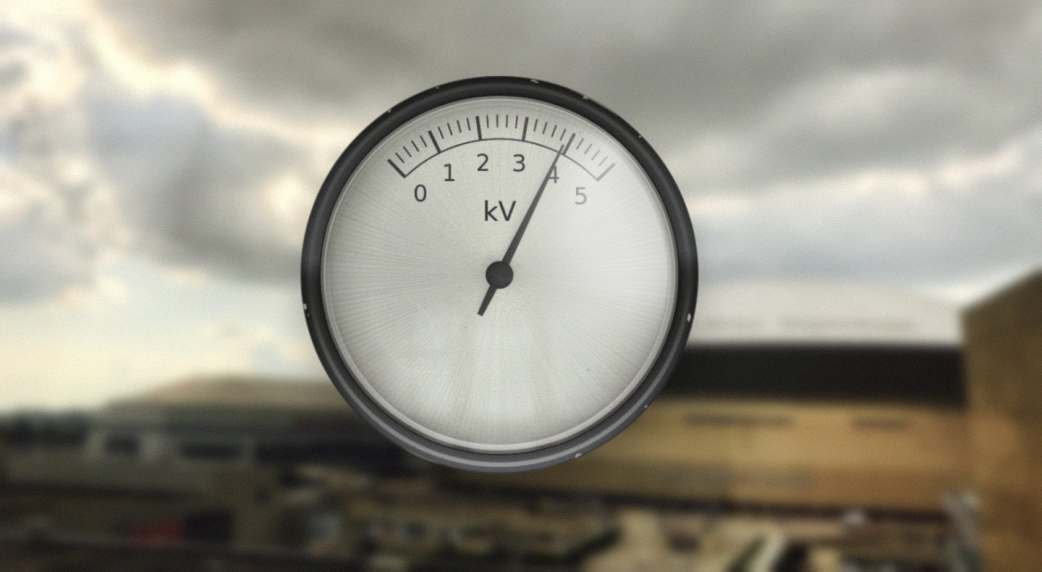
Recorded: {"value": 3.9, "unit": "kV"}
